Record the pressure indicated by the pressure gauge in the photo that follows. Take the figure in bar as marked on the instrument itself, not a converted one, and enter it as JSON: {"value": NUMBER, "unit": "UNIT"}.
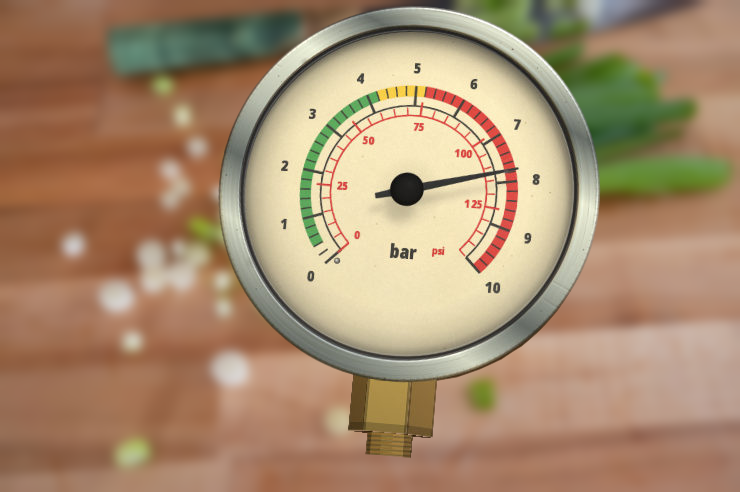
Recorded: {"value": 7.8, "unit": "bar"}
